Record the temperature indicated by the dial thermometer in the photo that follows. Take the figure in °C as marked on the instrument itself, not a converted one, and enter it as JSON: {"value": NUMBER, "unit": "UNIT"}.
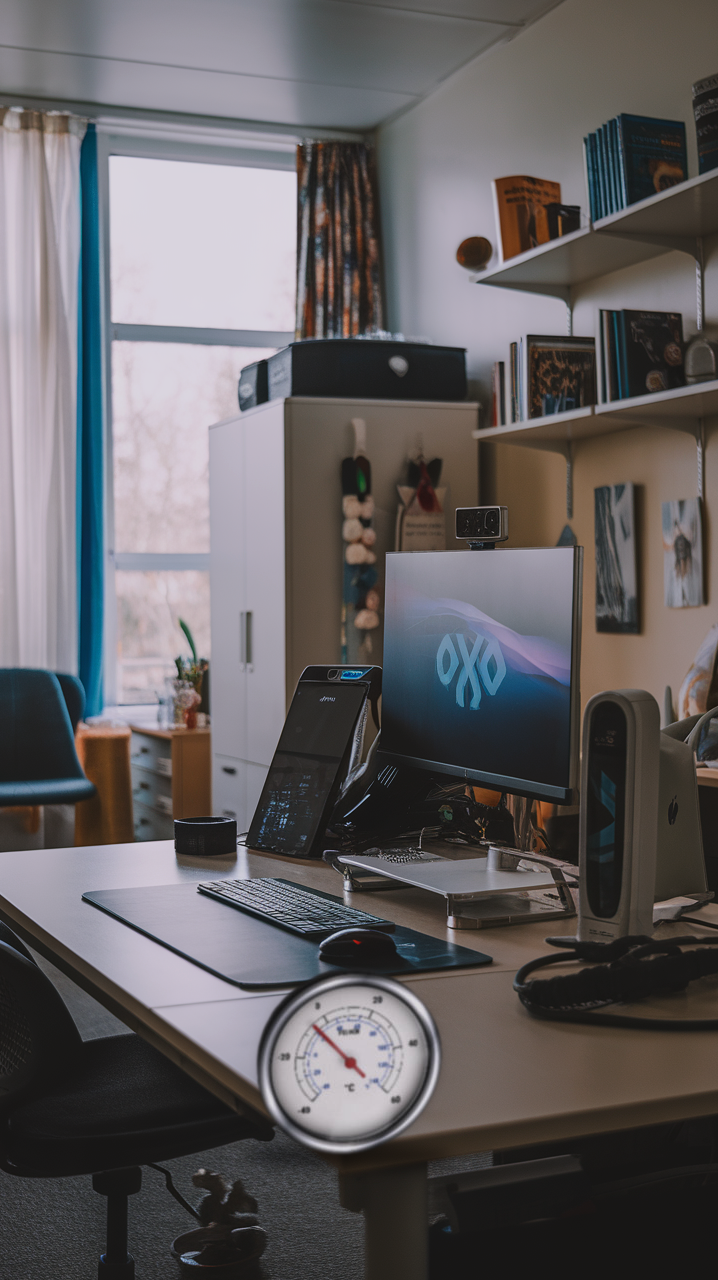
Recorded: {"value": -5, "unit": "°C"}
